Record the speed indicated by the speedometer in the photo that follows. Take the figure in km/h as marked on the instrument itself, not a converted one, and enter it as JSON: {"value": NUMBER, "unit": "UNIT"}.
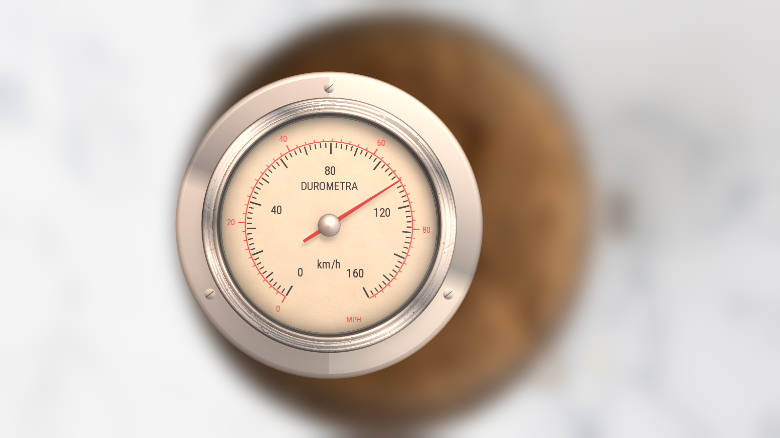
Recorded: {"value": 110, "unit": "km/h"}
